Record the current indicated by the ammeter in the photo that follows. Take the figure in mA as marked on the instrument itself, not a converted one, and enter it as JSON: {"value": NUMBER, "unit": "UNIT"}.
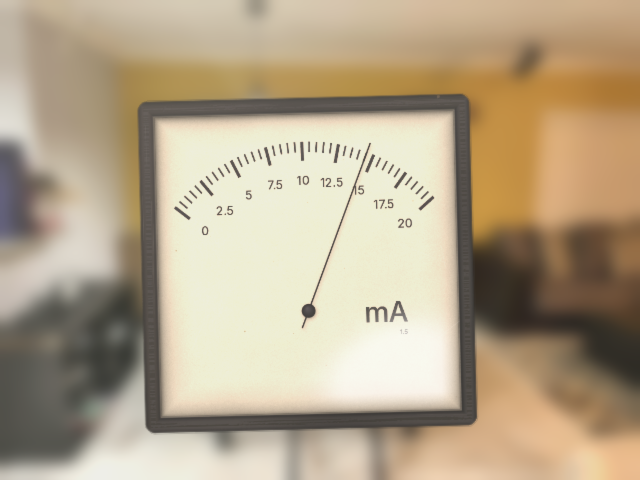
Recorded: {"value": 14.5, "unit": "mA"}
